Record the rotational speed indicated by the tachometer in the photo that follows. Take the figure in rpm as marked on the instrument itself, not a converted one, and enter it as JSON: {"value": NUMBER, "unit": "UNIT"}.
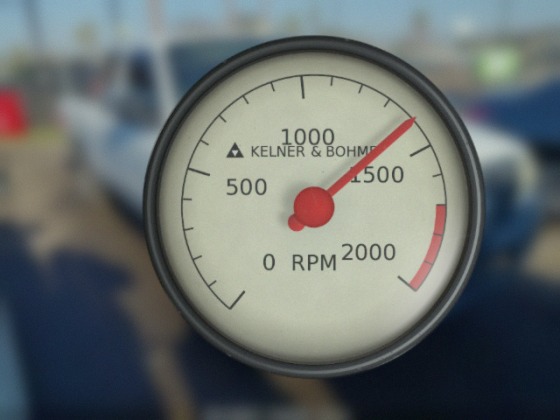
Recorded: {"value": 1400, "unit": "rpm"}
